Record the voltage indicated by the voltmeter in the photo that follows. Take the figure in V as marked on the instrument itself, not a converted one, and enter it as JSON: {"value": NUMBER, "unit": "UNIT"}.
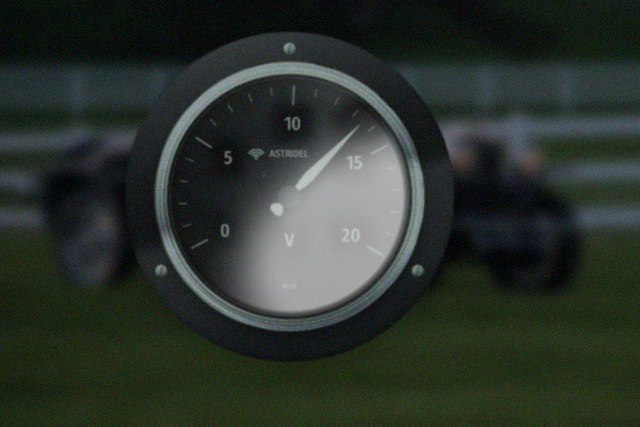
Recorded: {"value": 13.5, "unit": "V"}
